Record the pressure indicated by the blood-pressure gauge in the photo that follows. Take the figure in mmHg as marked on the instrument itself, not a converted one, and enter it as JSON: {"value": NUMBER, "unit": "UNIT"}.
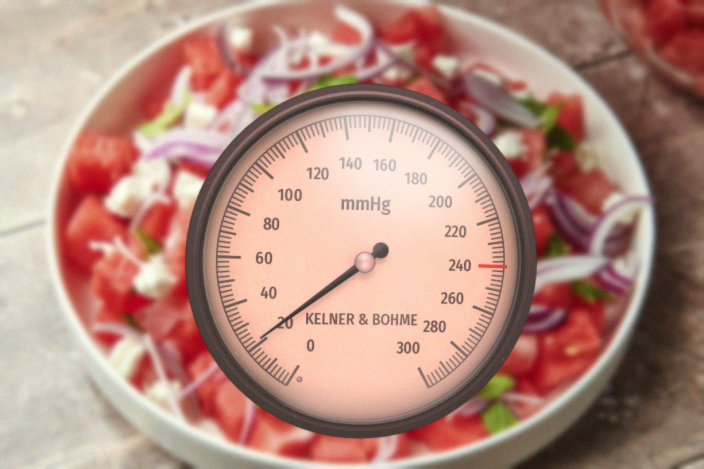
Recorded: {"value": 22, "unit": "mmHg"}
